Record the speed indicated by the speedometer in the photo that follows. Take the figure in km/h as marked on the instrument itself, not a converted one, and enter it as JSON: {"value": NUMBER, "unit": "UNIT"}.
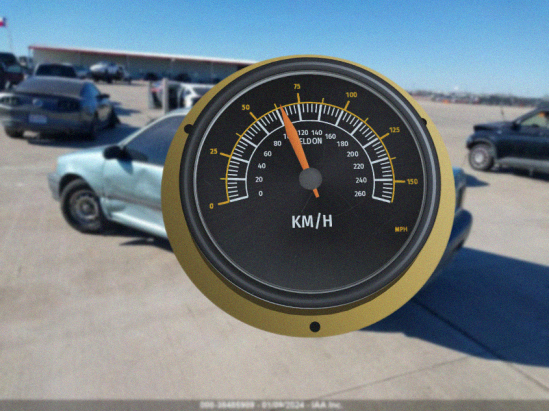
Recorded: {"value": 104, "unit": "km/h"}
